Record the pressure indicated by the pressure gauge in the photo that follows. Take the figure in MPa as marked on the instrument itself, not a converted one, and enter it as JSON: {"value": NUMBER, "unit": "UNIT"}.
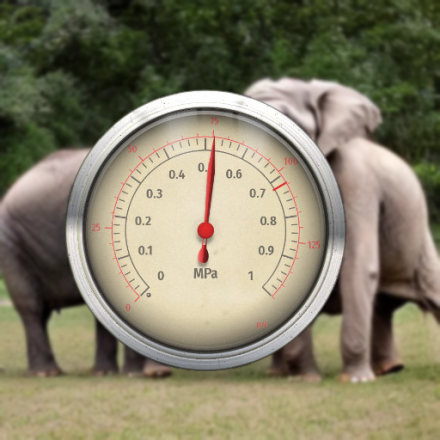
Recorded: {"value": 0.52, "unit": "MPa"}
